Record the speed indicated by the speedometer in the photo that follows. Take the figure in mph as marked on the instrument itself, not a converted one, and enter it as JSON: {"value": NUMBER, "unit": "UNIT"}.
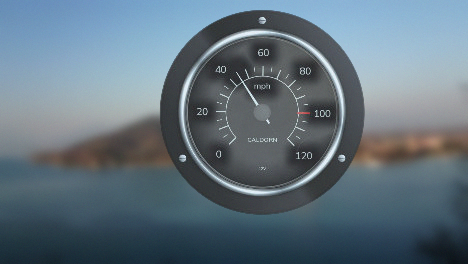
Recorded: {"value": 45, "unit": "mph"}
